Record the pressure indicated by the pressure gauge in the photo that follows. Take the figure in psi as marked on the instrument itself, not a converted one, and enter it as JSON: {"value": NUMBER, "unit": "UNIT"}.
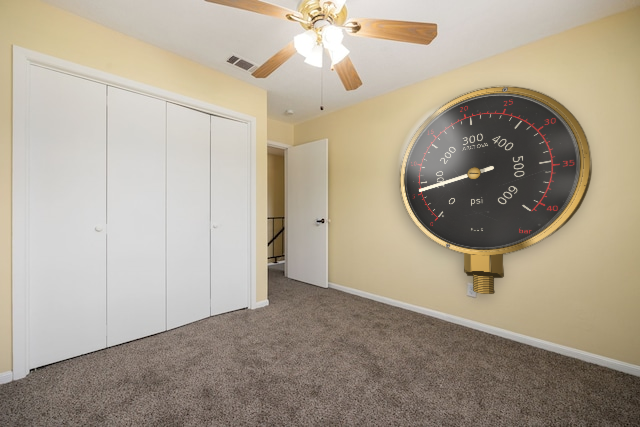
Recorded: {"value": 80, "unit": "psi"}
